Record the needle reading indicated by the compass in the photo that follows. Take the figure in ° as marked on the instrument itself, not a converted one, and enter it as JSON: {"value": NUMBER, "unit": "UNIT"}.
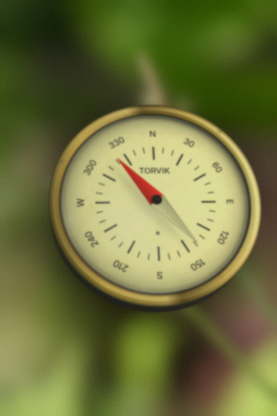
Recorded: {"value": 320, "unit": "°"}
